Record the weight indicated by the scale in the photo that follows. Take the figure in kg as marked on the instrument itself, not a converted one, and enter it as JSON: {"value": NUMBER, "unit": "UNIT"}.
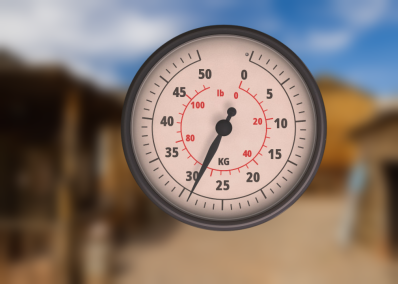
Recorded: {"value": 29, "unit": "kg"}
